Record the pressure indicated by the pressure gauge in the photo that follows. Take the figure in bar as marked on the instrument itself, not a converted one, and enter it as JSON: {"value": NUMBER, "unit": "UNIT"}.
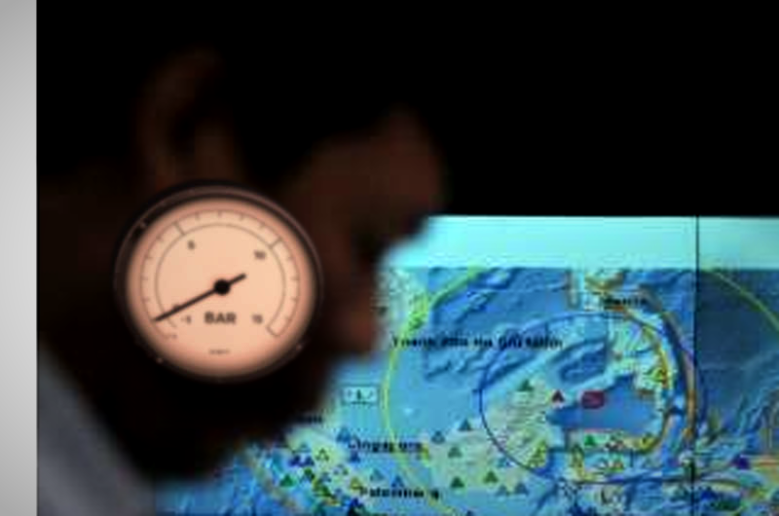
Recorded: {"value": 0, "unit": "bar"}
